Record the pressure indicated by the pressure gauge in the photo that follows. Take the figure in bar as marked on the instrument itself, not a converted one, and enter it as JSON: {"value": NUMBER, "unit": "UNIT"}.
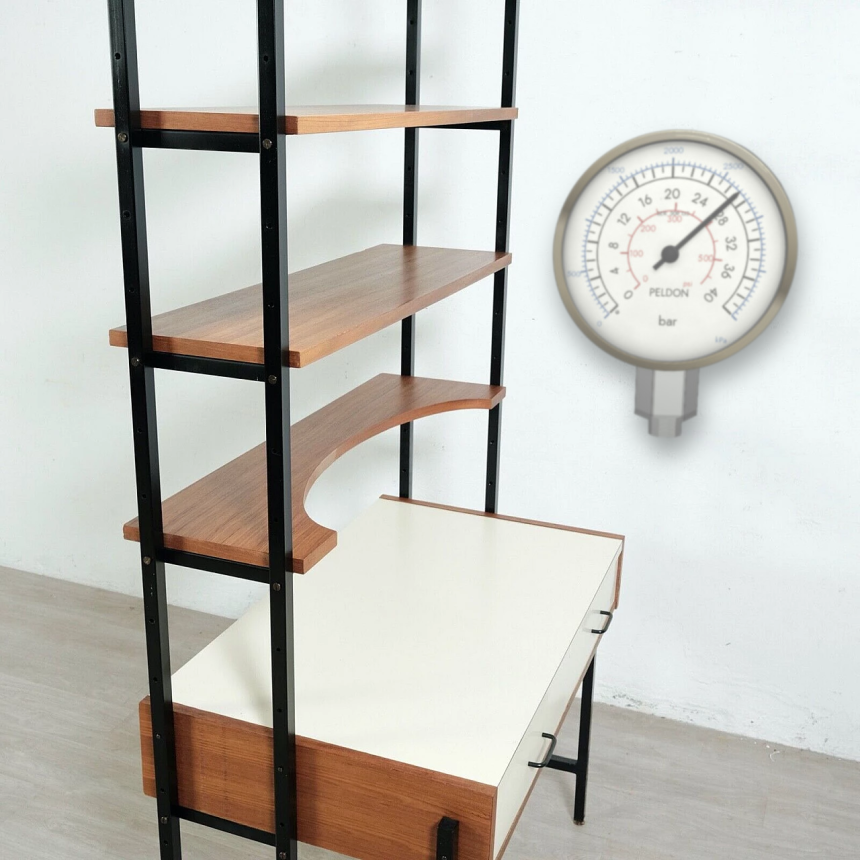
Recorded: {"value": 27, "unit": "bar"}
